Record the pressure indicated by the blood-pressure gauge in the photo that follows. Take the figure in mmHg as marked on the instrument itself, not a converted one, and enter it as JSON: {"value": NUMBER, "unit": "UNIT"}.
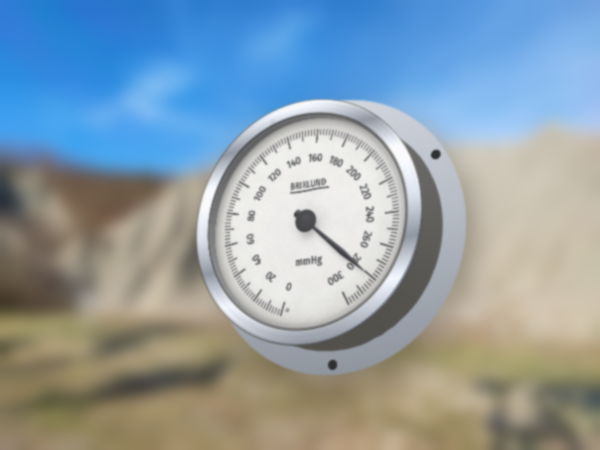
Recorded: {"value": 280, "unit": "mmHg"}
